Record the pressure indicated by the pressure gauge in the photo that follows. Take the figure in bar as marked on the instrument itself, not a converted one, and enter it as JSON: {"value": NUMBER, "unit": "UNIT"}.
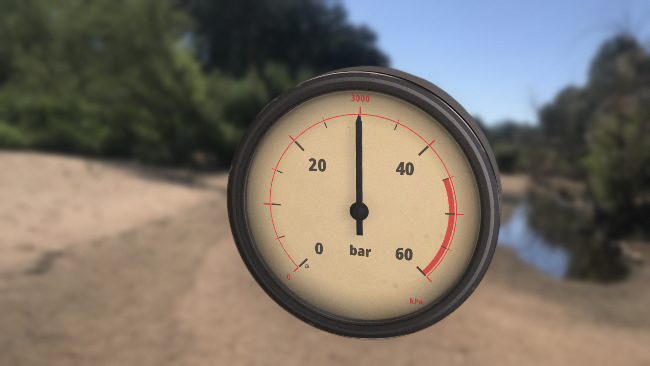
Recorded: {"value": 30, "unit": "bar"}
